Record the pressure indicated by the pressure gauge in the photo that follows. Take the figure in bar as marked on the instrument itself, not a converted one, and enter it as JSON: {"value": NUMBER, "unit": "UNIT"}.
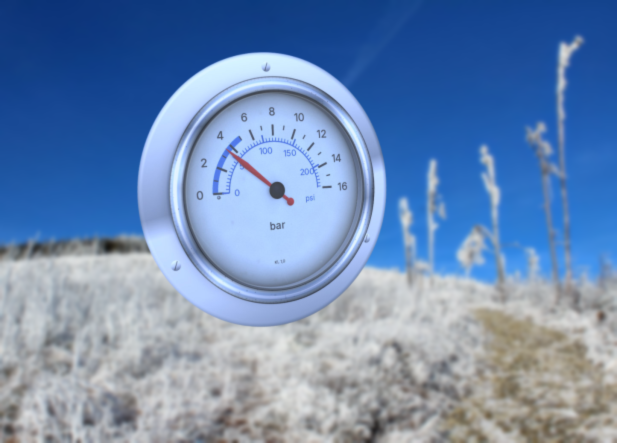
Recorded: {"value": 3.5, "unit": "bar"}
